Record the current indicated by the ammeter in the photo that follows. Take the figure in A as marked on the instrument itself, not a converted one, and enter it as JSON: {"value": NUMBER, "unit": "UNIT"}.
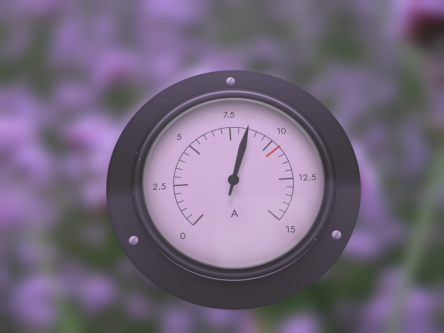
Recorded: {"value": 8.5, "unit": "A"}
